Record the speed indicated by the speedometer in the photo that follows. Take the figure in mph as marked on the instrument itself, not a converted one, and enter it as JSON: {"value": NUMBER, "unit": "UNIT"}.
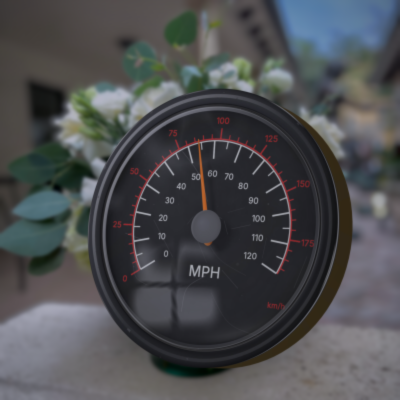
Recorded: {"value": 55, "unit": "mph"}
